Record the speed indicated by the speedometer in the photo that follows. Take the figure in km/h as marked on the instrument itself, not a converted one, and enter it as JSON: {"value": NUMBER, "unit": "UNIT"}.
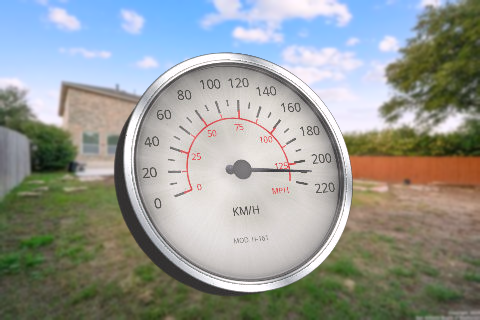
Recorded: {"value": 210, "unit": "km/h"}
